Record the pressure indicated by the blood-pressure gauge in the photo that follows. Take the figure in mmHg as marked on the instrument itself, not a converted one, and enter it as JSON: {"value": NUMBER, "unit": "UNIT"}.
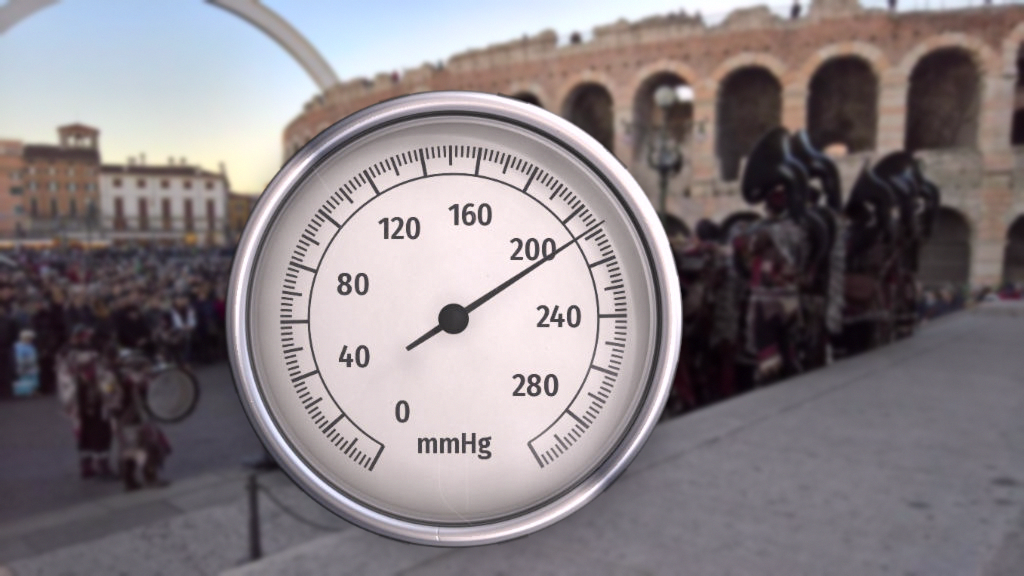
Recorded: {"value": 208, "unit": "mmHg"}
